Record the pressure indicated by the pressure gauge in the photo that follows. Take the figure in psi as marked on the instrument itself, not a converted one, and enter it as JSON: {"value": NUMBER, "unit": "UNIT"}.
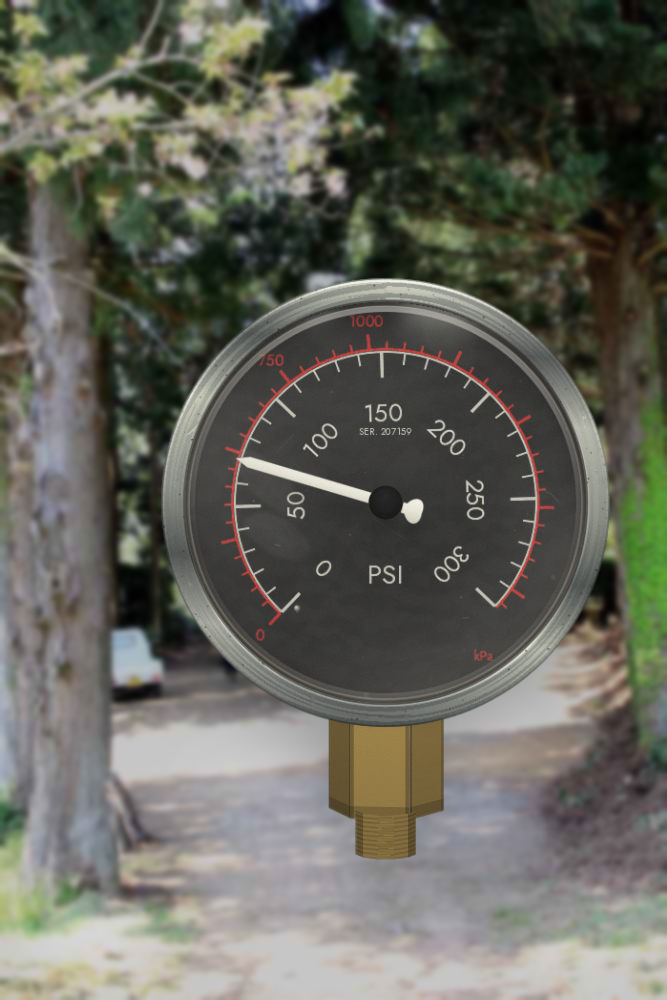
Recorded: {"value": 70, "unit": "psi"}
